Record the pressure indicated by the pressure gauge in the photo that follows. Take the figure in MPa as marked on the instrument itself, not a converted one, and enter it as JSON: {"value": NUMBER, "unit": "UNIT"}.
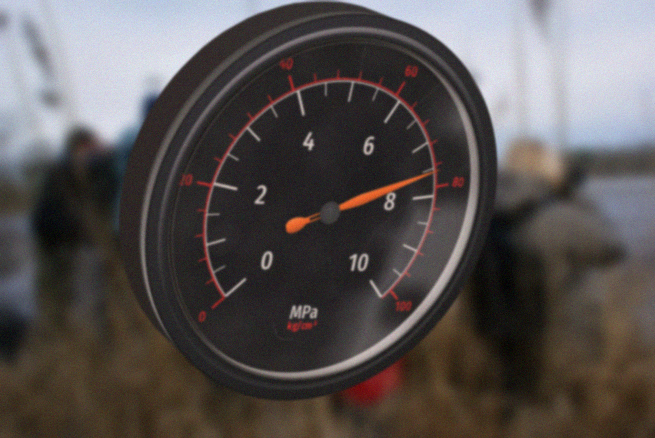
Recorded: {"value": 7.5, "unit": "MPa"}
